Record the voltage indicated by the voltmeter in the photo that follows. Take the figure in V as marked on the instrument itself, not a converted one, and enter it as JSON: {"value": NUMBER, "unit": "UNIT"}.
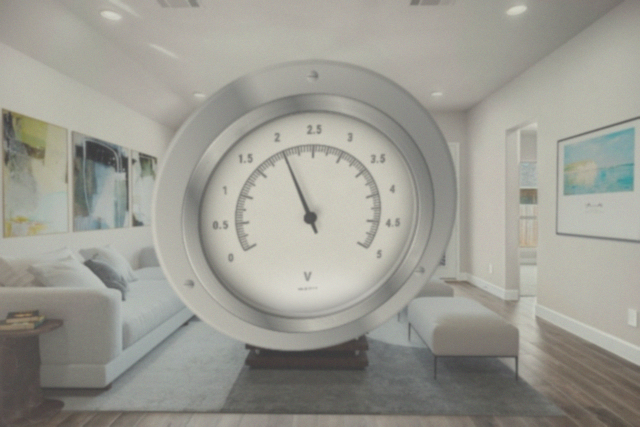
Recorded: {"value": 2, "unit": "V"}
